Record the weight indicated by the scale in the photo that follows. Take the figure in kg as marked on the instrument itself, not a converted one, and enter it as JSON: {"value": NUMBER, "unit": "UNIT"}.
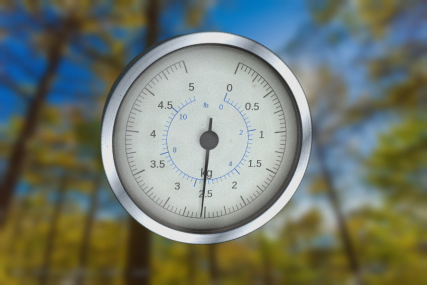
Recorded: {"value": 2.55, "unit": "kg"}
